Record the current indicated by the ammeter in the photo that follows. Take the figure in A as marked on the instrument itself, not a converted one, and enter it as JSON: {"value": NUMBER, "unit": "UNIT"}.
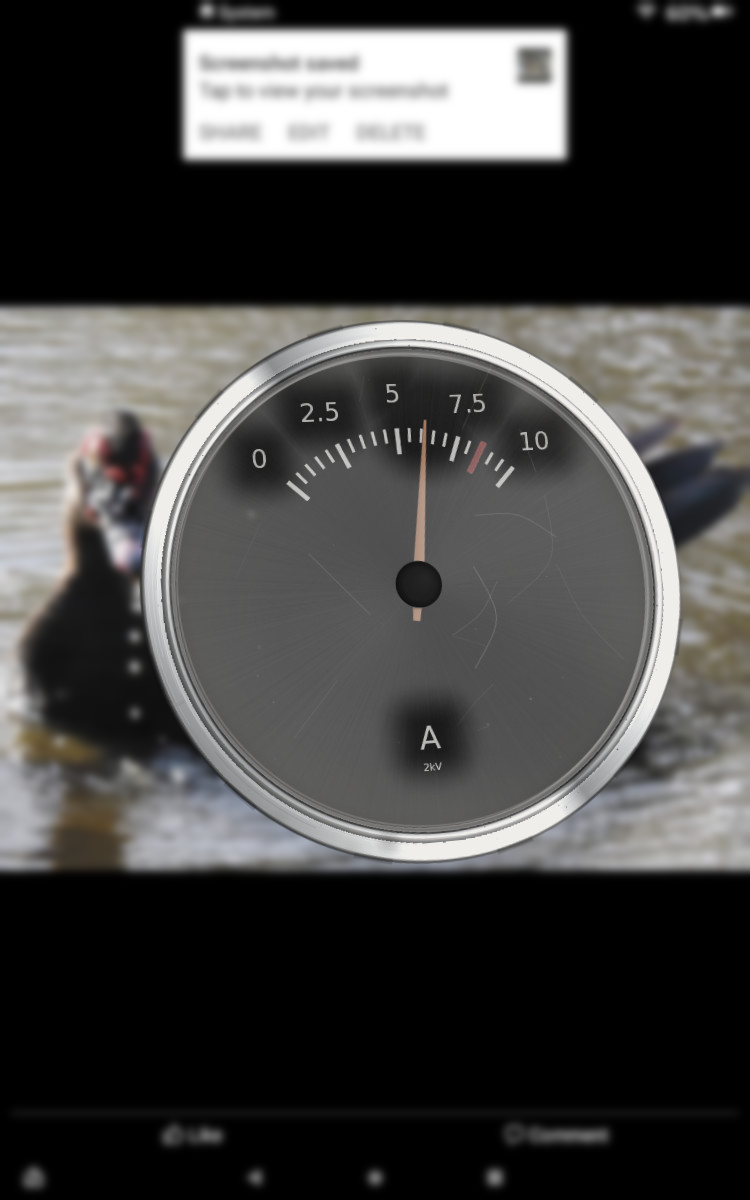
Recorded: {"value": 6, "unit": "A"}
